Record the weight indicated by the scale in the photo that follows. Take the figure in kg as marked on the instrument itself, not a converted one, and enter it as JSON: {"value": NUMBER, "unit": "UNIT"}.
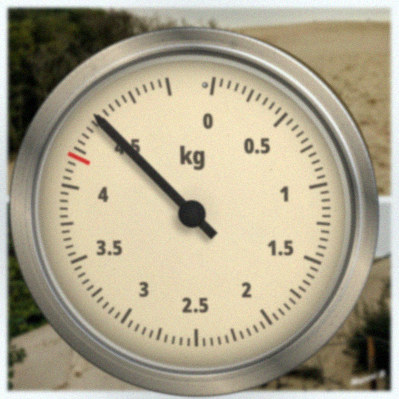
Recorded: {"value": 4.5, "unit": "kg"}
